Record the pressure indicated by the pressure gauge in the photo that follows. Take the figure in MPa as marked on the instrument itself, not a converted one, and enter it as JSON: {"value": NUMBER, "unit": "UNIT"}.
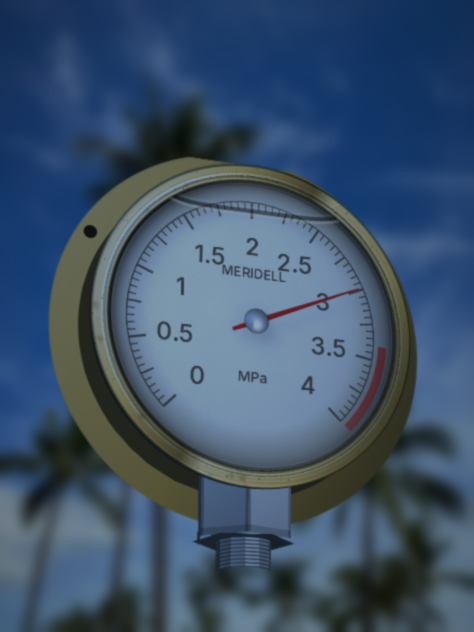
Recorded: {"value": 3, "unit": "MPa"}
